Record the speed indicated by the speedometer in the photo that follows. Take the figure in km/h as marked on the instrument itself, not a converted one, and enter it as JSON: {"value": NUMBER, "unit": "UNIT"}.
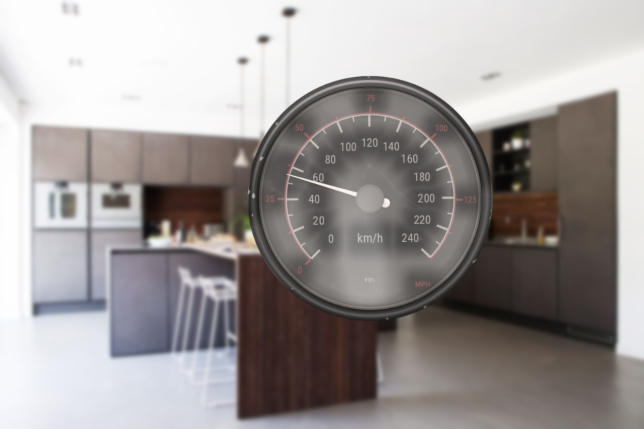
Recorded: {"value": 55, "unit": "km/h"}
